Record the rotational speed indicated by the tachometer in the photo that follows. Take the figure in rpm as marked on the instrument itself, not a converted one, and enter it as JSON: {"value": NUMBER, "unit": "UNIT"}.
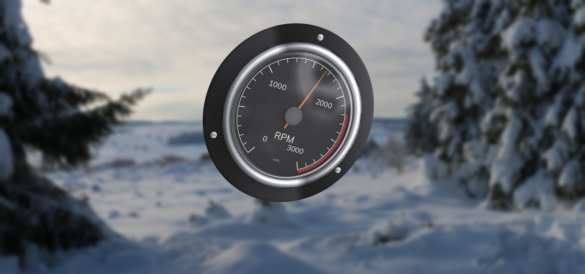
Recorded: {"value": 1650, "unit": "rpm"}
